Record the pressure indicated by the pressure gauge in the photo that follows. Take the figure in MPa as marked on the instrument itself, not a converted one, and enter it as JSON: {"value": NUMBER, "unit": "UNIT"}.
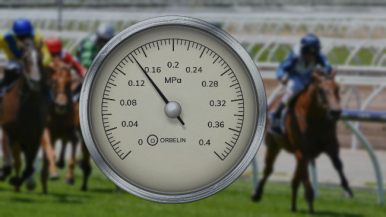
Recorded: {"value": 0.145, "unit": "MPa"}
